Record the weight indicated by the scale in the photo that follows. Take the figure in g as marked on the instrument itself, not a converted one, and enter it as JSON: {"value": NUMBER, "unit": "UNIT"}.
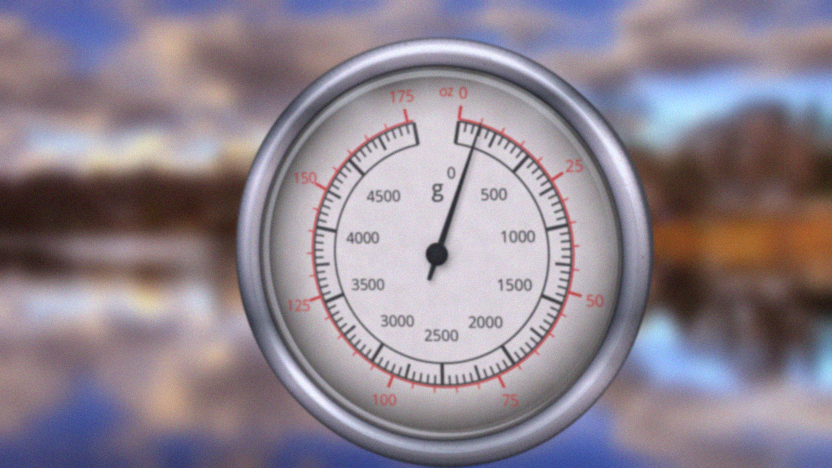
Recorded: {"value": 150, "unit": "g"}
